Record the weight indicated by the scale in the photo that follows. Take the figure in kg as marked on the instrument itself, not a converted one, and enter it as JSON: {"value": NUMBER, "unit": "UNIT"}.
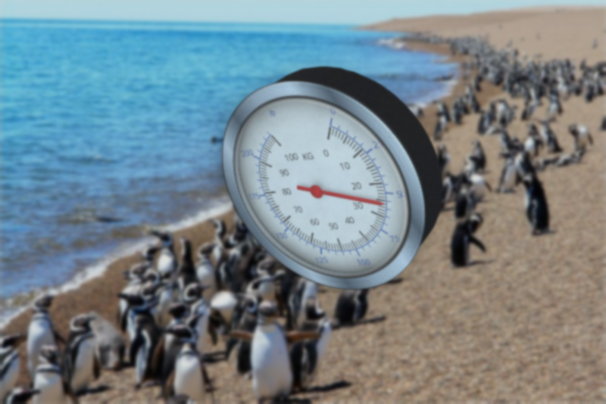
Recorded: {"value": 25, "unit": "kg"}
